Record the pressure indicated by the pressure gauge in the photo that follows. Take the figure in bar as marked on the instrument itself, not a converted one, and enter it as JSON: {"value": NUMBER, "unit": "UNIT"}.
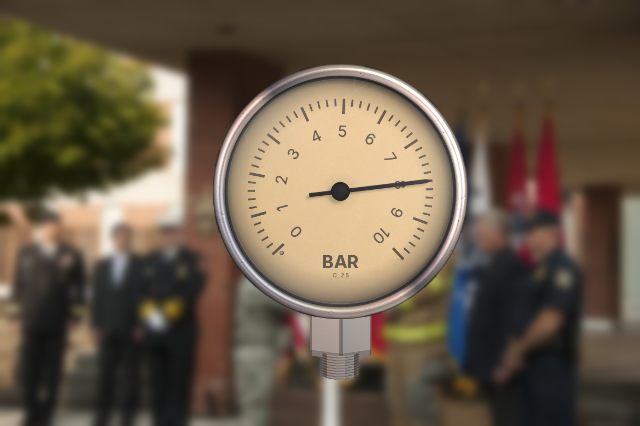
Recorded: {"value": 8, "unit": "bar"}
